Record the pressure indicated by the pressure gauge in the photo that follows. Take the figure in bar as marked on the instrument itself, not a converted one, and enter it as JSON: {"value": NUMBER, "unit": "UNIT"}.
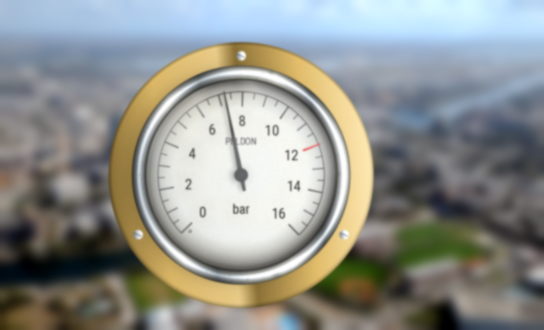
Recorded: {"value": 7.25, "unit": "bar"}
